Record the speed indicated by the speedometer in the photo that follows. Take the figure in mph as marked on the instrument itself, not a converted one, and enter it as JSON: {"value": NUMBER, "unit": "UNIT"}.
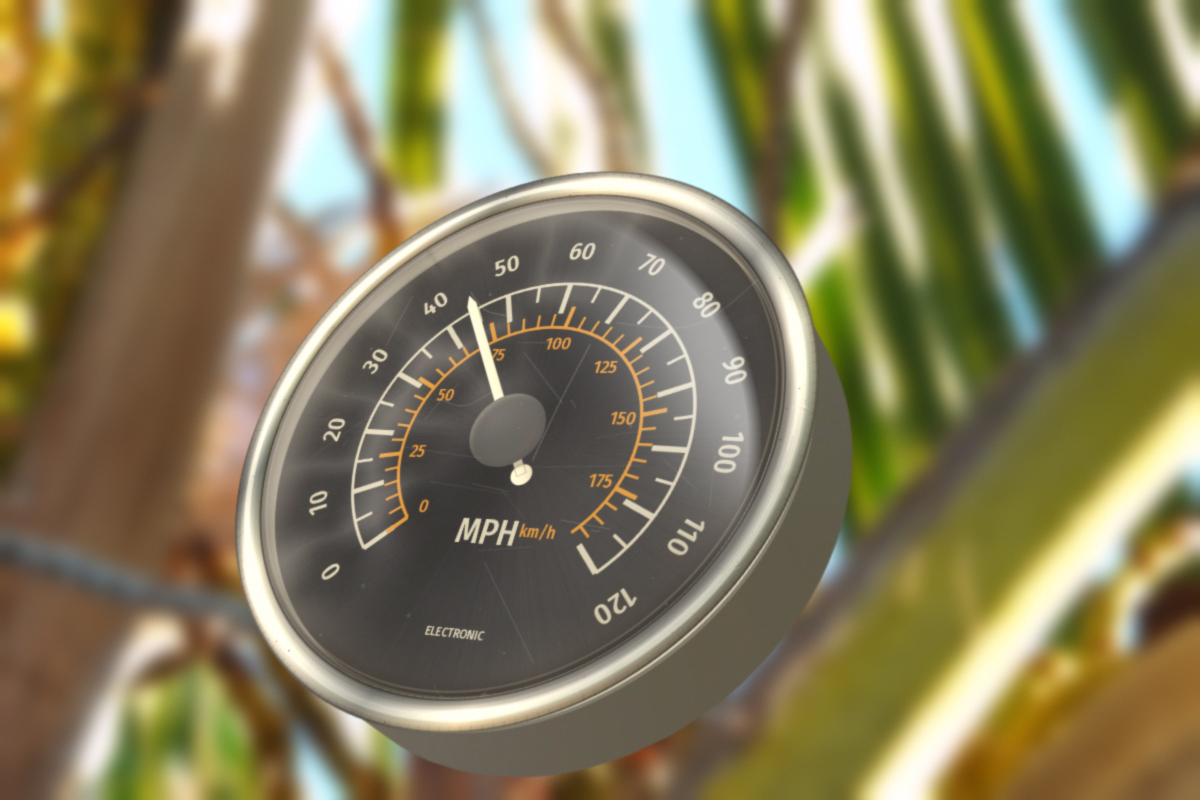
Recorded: {"value": 45, "unit": "mph"}
